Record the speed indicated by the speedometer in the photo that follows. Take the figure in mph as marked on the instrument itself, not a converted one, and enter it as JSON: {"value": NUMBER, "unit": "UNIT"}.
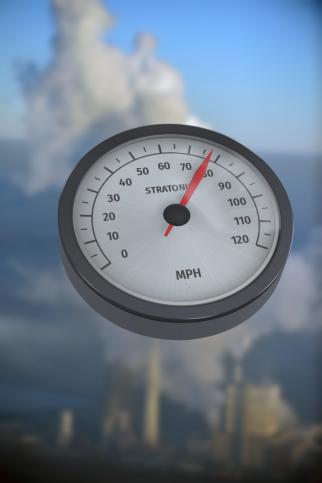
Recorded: {"value": 77.5, "unit": "mph"}
